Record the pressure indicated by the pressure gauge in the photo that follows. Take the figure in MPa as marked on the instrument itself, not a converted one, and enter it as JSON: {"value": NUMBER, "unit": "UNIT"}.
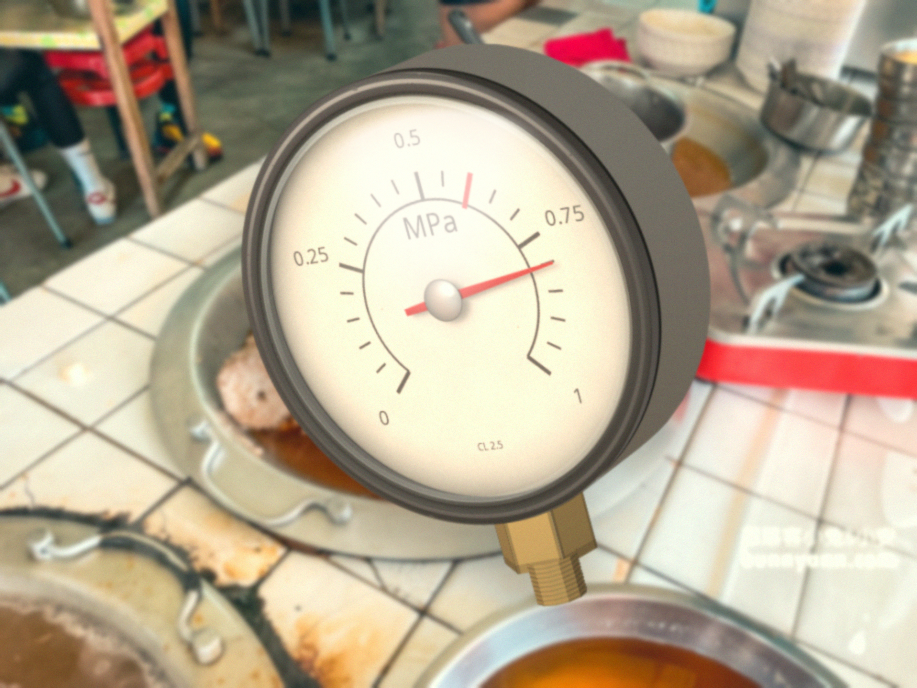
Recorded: {"value": 0.8, "unit": "MPa"}
